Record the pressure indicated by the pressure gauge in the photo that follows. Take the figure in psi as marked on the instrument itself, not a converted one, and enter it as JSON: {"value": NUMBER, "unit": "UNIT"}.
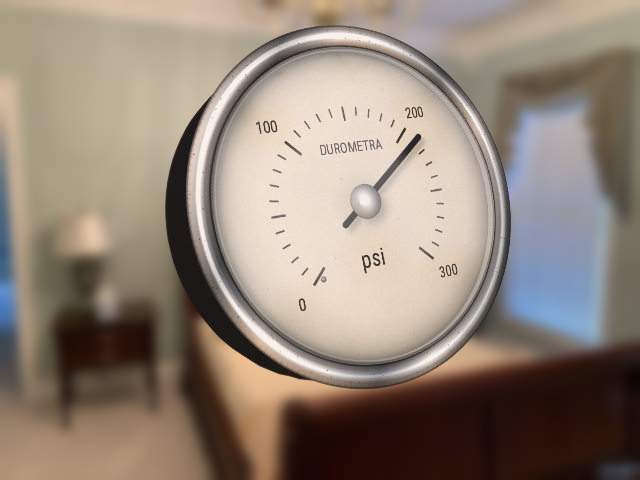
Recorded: {"value": 210, "unit": "psi"}
